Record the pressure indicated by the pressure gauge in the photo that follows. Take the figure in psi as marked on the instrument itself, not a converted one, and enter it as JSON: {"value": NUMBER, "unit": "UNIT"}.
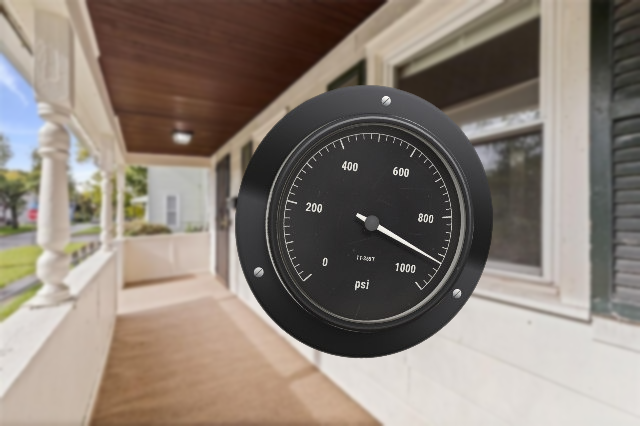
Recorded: {"value": 920, "unit": "psi"}
